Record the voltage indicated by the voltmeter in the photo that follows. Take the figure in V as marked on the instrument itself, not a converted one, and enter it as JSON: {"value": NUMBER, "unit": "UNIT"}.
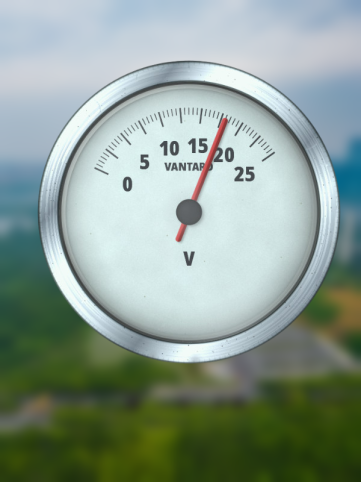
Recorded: {"value": 18, "unit": "V"}
